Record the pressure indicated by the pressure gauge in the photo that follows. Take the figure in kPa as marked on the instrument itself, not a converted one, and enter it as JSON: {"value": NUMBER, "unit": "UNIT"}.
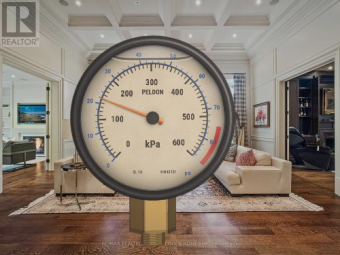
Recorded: {"value": 150, "unit": "kPa"}
